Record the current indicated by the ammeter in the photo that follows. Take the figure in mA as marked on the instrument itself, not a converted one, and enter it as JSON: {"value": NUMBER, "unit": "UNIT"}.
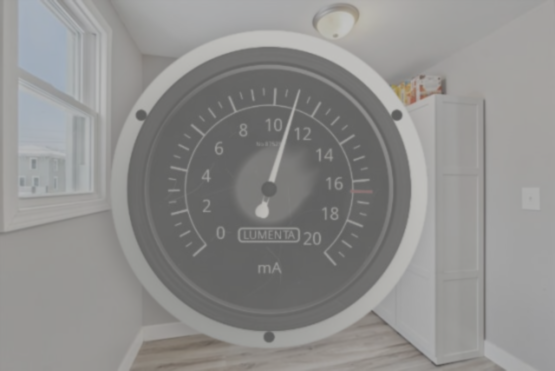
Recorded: {"value": 11, "unit": "mA"}
